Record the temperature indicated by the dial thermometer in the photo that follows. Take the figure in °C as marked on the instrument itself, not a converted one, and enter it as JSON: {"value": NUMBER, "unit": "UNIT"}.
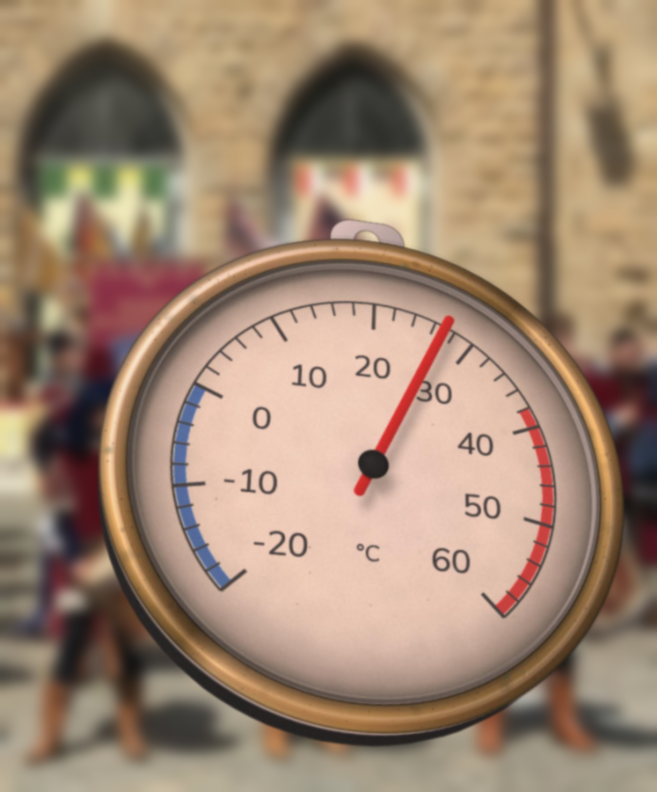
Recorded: {"value": 27, "unit": "°C"}
